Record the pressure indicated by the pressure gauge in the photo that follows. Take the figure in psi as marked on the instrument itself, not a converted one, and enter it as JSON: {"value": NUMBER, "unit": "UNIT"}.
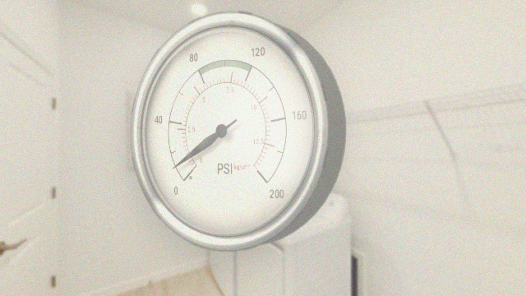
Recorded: {"value": 10, "unit": "psi"}
